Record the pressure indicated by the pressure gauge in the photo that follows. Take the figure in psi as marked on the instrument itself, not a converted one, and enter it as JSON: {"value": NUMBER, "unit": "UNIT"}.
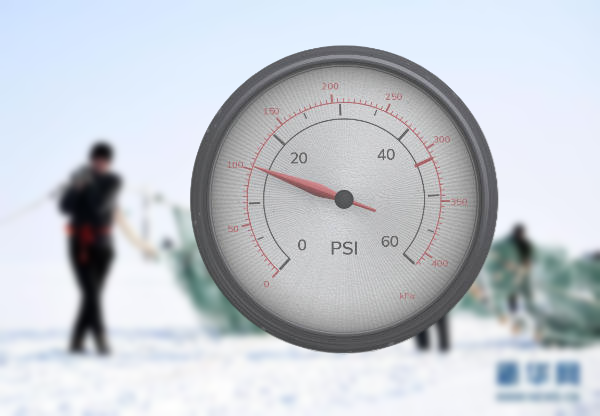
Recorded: {"value": 15, "unit": "psi"}
